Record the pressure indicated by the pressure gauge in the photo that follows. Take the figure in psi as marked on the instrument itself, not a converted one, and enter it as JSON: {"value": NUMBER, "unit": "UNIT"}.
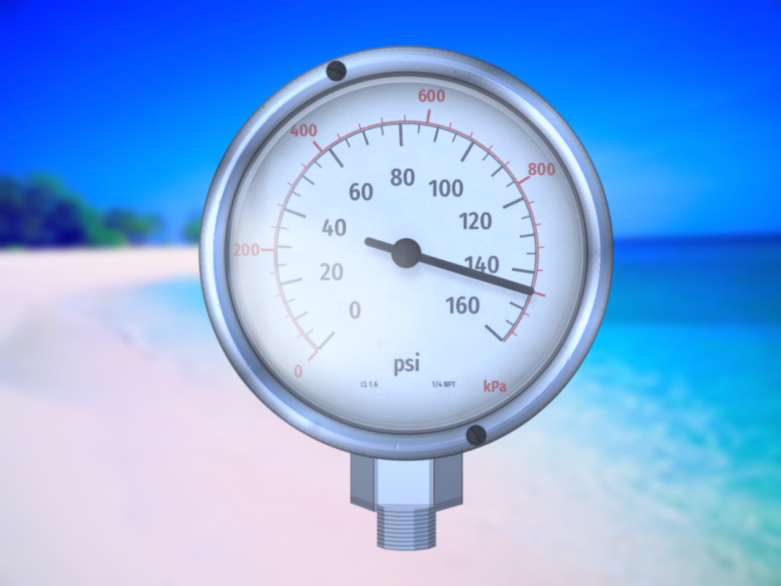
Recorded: {"value": 145, "unit": "psi"}
